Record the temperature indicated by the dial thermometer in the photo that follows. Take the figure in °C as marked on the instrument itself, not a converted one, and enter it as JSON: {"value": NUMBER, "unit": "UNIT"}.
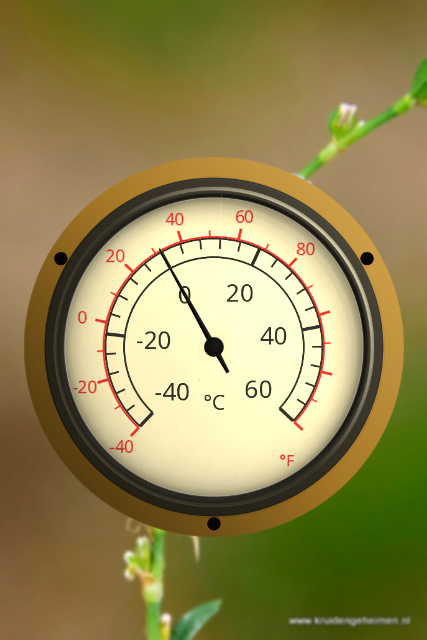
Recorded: {"value": 0, "unit": "°C"}
